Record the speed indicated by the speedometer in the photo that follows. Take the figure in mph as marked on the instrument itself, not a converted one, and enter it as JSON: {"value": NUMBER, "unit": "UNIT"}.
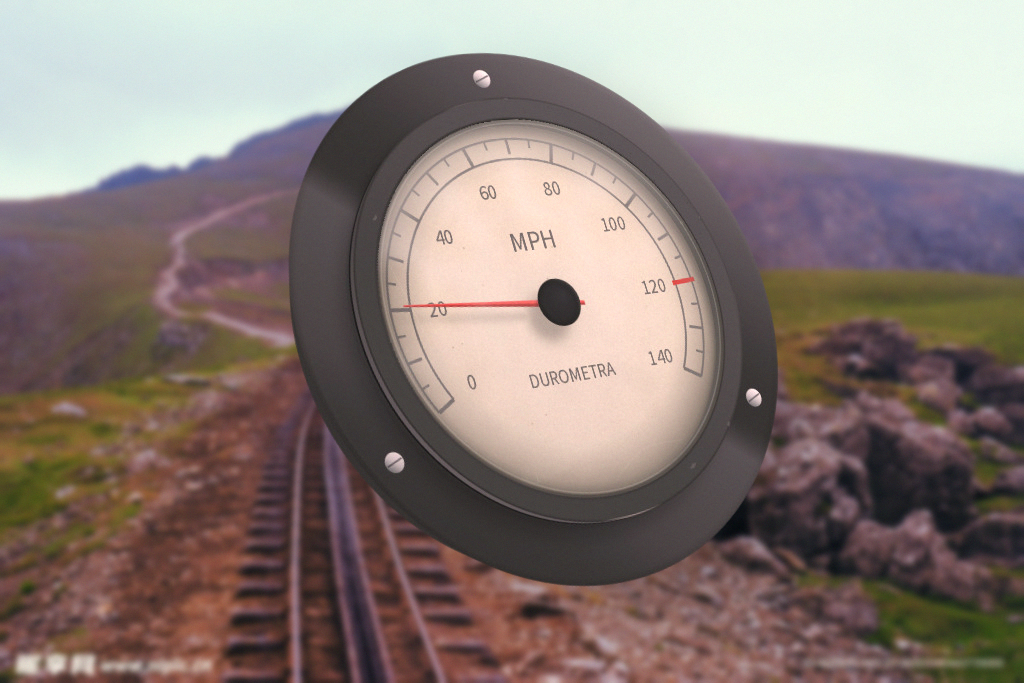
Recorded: {"value": 20, "unit": "mph"}
